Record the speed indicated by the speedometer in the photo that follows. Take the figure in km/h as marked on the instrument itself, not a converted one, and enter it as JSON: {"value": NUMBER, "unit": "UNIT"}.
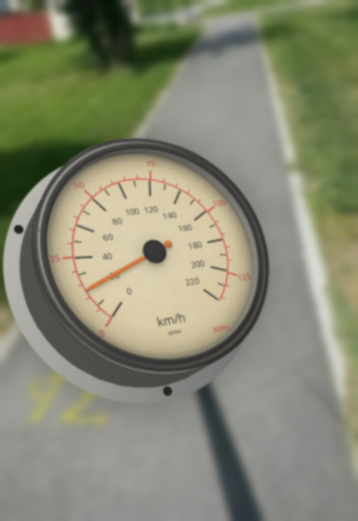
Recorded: {"value": 20, "unit": "km/h"}
